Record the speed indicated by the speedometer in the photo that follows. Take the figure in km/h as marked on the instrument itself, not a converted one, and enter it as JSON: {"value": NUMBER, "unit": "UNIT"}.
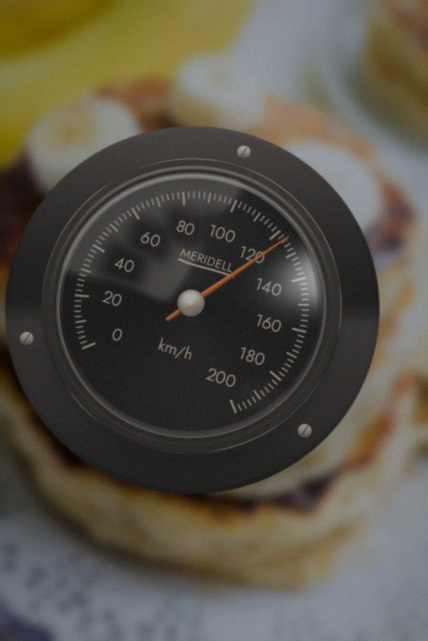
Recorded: {"value": 124, "unit": "km/h"}
